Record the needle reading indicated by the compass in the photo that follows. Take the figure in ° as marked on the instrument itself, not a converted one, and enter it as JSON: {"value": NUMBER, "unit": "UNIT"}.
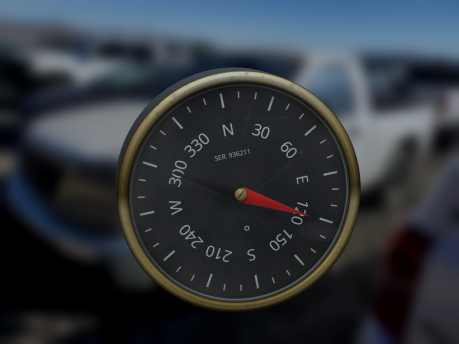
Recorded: {"value": 120, "unit": "°"}
